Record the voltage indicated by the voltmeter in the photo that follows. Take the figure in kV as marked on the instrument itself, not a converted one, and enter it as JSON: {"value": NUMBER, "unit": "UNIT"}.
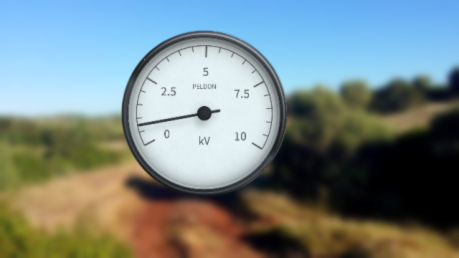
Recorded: {"value": 0.75, "unit": "kV"}
